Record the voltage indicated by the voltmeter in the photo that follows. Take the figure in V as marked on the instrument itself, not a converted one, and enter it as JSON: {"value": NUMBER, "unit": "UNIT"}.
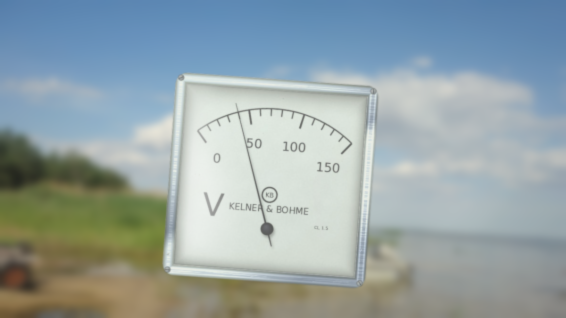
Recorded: {"value": 40, "unit": "V"}
